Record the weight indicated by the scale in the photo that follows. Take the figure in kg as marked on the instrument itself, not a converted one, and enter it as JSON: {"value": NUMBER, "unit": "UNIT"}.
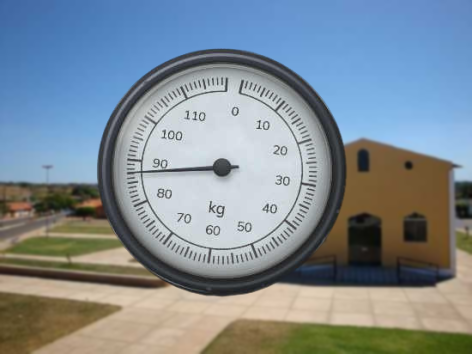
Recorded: {"value": 87, "unit": "kg"}
